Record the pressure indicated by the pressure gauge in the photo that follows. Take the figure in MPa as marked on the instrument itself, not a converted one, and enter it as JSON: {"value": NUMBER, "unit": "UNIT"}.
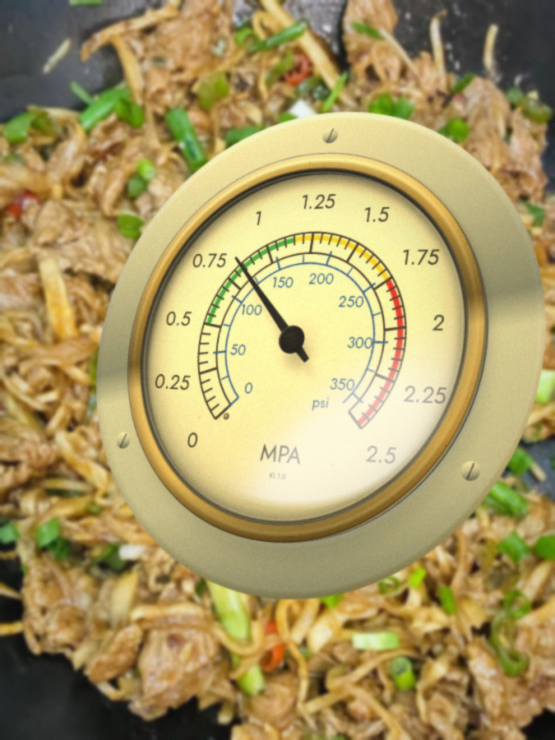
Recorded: {"value": 0.85, "unit": "MPa"}
